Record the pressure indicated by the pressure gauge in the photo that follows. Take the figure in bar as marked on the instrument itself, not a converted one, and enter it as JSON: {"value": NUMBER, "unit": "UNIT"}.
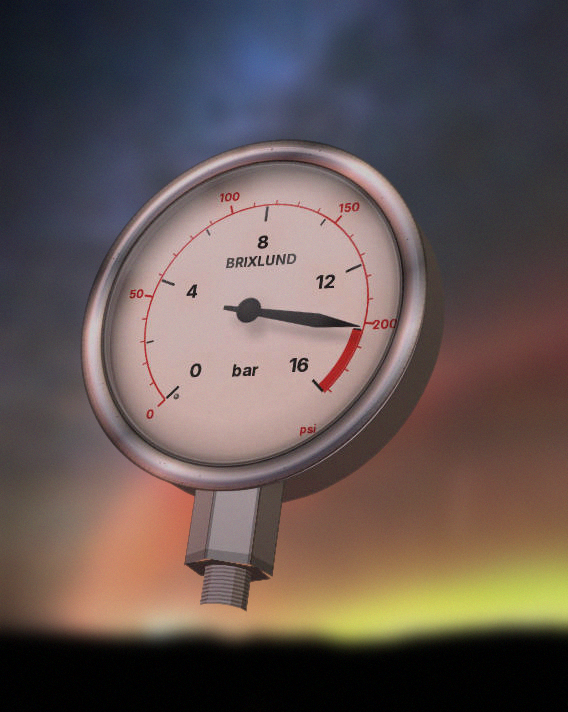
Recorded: {"value": 14, "unit": "bar"}
